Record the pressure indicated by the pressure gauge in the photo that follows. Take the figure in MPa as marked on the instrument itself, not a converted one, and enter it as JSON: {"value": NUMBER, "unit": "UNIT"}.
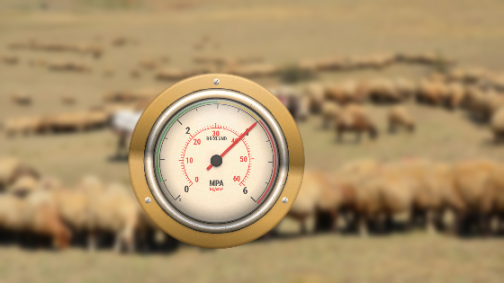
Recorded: {"value": 4, "unit": "MPa"}
